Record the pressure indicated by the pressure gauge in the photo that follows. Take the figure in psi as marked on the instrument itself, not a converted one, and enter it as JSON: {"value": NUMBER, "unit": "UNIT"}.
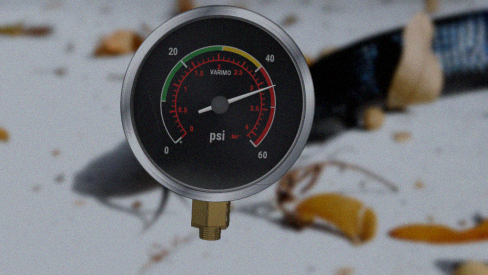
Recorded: {"value": 45, "unit": "psi"}
